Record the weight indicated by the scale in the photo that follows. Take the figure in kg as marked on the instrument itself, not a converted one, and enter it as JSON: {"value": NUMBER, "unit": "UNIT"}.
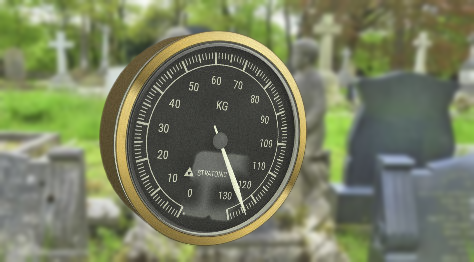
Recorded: {"value": 125, "unit": "kg"}
